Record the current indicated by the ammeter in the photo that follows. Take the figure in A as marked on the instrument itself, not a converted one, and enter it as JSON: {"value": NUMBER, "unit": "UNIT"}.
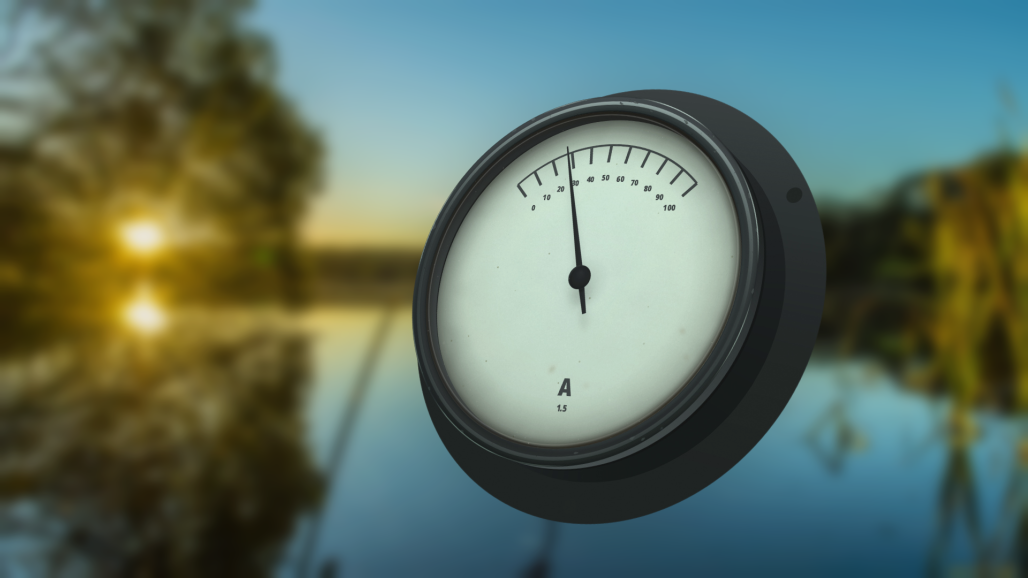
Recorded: {"value": 30, "unit": "A"}
